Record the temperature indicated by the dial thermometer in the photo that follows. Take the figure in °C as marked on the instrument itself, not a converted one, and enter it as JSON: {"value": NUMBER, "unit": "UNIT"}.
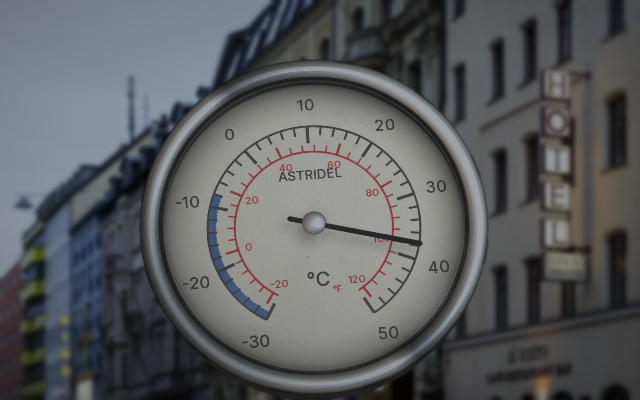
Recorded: {"value": 38, "unit": "°C"}
